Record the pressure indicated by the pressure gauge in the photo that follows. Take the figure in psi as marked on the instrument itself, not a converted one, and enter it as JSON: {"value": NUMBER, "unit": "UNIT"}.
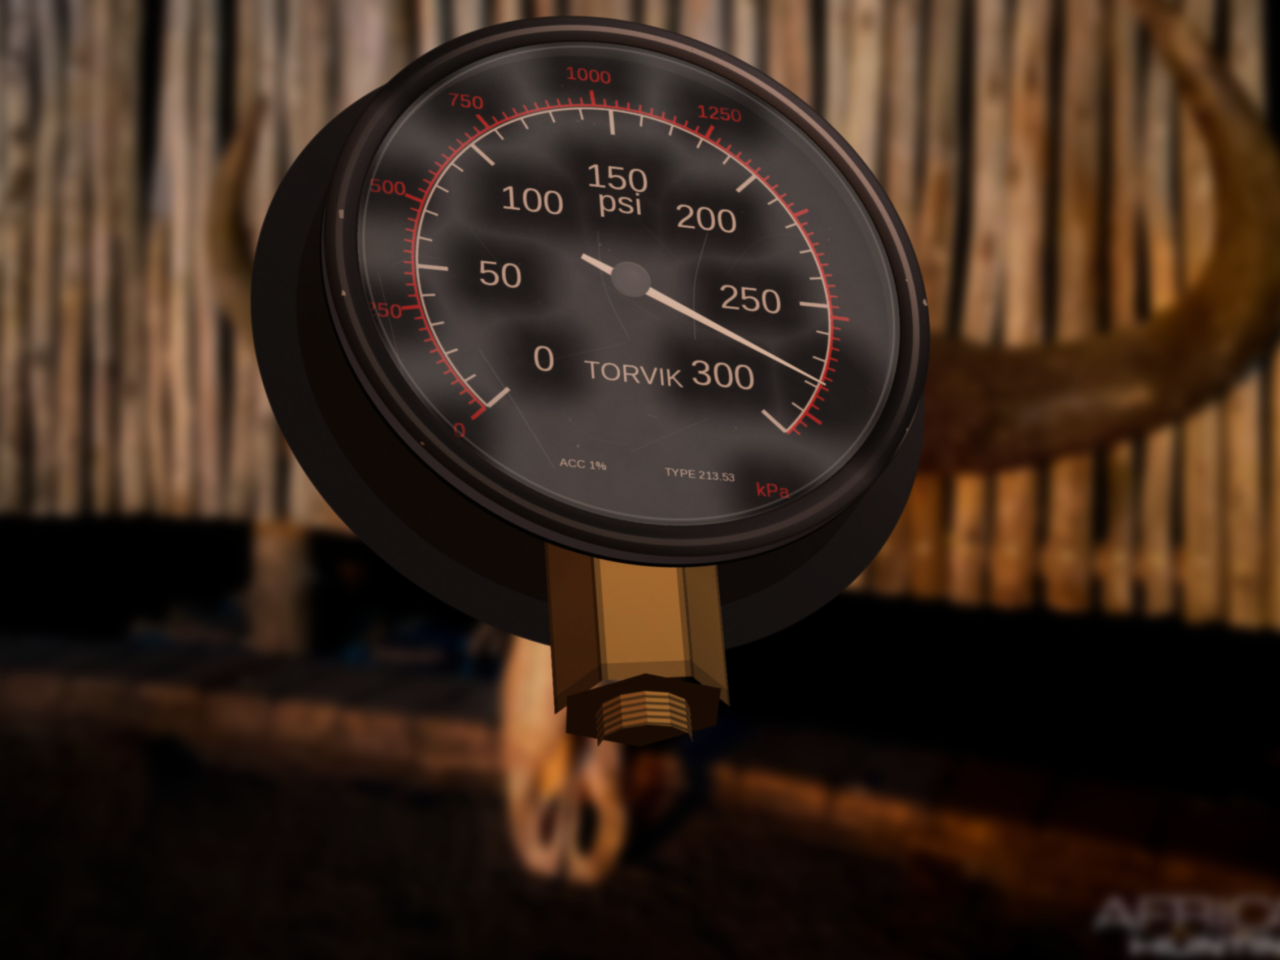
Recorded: {"value": 280, "unit": "psi"}
